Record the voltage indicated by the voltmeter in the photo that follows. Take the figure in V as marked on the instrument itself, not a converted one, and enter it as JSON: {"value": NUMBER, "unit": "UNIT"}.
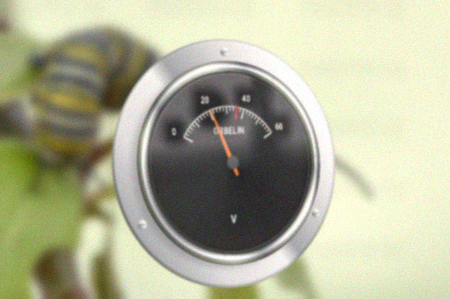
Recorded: {"value": 20, "unit": "V"}
